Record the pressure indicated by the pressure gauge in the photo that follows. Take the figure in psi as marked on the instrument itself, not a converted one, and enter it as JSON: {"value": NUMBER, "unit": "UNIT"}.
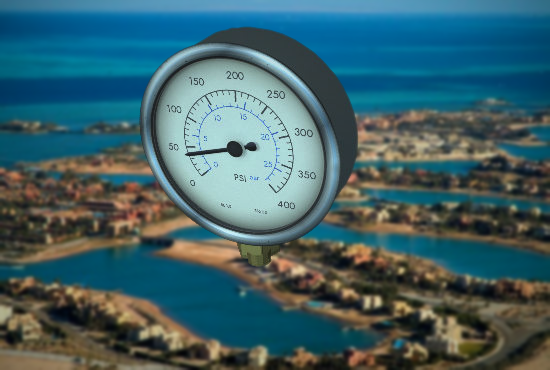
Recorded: {"value": 40, "unit": "psi"}
